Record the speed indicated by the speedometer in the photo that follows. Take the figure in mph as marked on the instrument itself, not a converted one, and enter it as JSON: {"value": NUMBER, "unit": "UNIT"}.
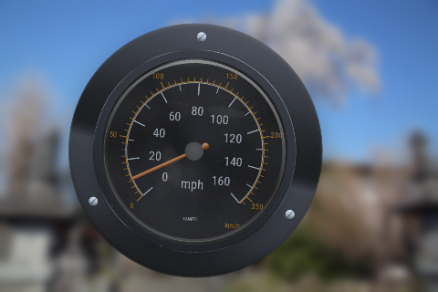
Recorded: {"value": 10, "unit": "mph"}
